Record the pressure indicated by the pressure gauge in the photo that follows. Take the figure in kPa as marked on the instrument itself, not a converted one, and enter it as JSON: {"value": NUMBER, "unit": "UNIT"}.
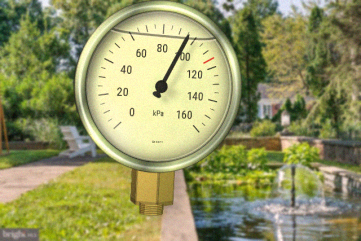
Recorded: {"value": 95, "unit": "kPa"}
